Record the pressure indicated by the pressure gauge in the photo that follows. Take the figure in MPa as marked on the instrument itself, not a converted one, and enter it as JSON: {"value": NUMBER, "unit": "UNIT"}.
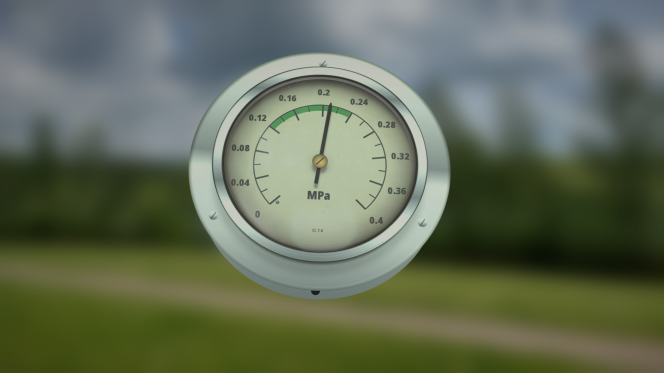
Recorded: {"value": 0.21, "unit": "MPa"}
